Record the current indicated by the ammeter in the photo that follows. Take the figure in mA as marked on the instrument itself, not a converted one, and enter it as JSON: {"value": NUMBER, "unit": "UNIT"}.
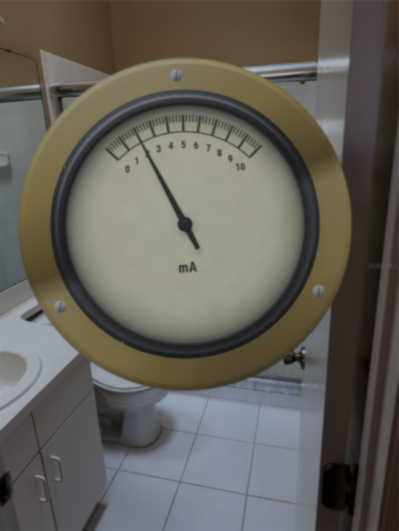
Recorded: {"value": 2, "unit": "mA"}
